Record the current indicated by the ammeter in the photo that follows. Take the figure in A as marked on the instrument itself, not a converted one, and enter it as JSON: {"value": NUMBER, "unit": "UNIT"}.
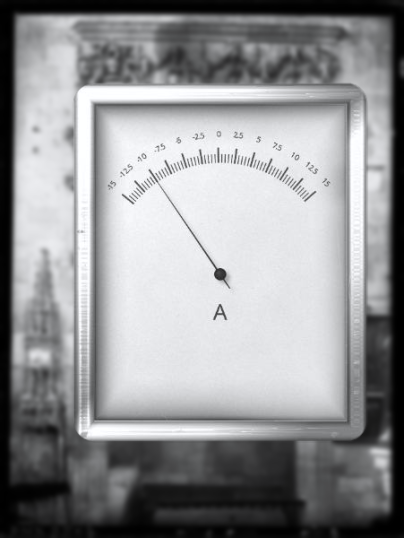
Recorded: {"value": -10, "unit": "A"}
